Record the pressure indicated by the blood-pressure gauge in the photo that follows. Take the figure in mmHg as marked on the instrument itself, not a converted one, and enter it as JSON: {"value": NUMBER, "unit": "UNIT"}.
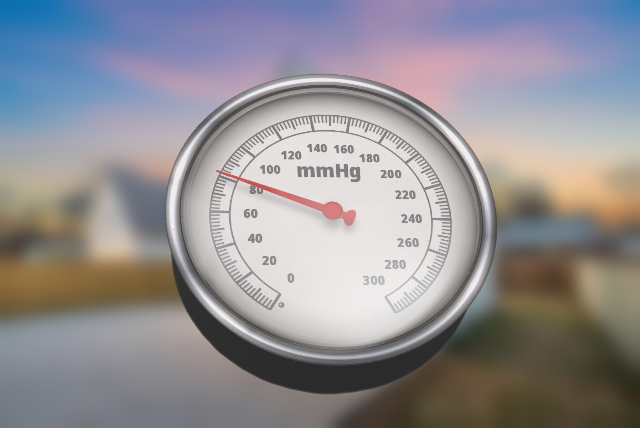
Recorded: {"value": 80, "unit": "mmHg"}
